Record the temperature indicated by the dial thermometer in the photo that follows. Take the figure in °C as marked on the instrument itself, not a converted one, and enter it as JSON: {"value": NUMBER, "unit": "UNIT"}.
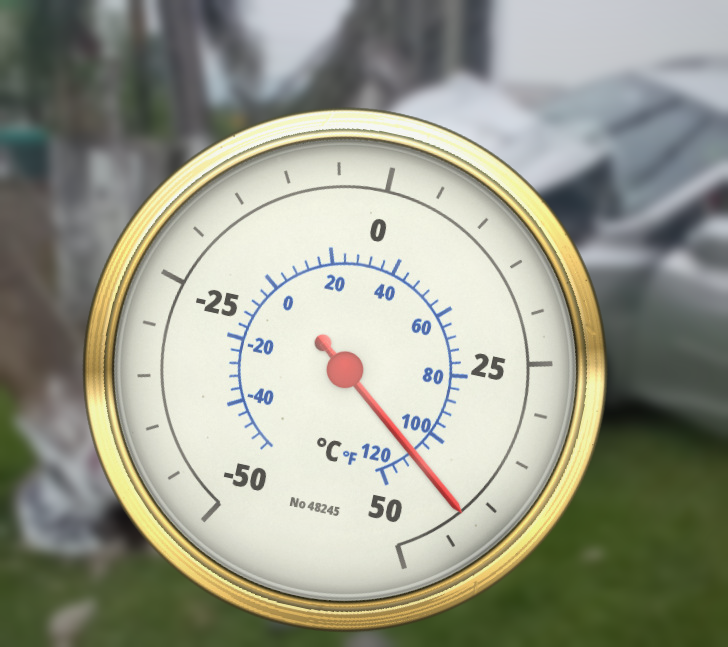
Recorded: {"value": 42.5, "unit": "°C"}
